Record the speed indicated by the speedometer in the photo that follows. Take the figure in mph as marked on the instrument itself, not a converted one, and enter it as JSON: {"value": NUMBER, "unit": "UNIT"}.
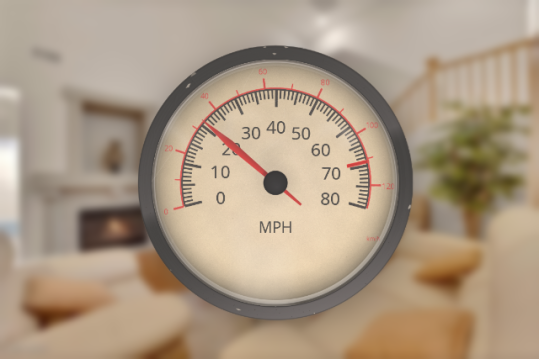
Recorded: {"value": 21, "unit": "mph"}
